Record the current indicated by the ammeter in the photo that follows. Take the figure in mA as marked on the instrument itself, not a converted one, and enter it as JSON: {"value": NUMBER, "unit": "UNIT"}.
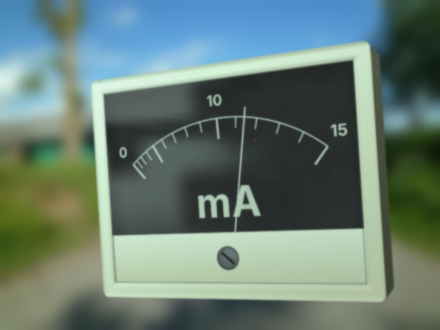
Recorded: {"value": 11.5, "unit": "mA"}
